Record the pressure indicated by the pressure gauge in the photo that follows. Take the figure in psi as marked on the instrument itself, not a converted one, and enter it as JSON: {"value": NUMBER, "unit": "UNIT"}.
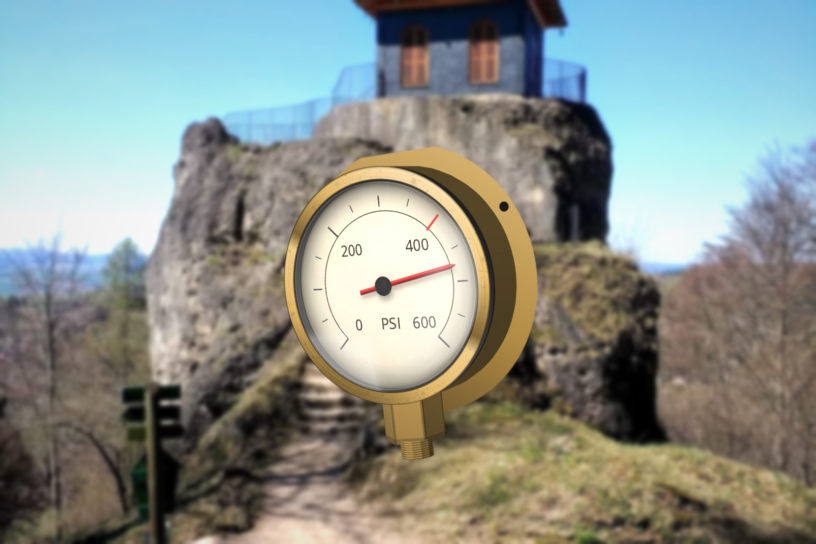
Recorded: {"value": 475, "unit": "psi"}
